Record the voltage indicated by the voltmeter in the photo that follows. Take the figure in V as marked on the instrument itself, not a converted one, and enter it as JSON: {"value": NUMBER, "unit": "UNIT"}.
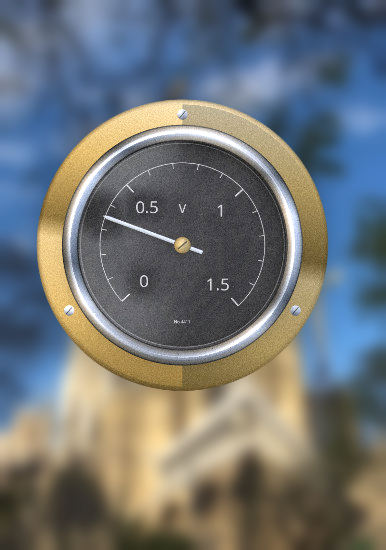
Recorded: {"value": 0.35, "unit": "V"}
